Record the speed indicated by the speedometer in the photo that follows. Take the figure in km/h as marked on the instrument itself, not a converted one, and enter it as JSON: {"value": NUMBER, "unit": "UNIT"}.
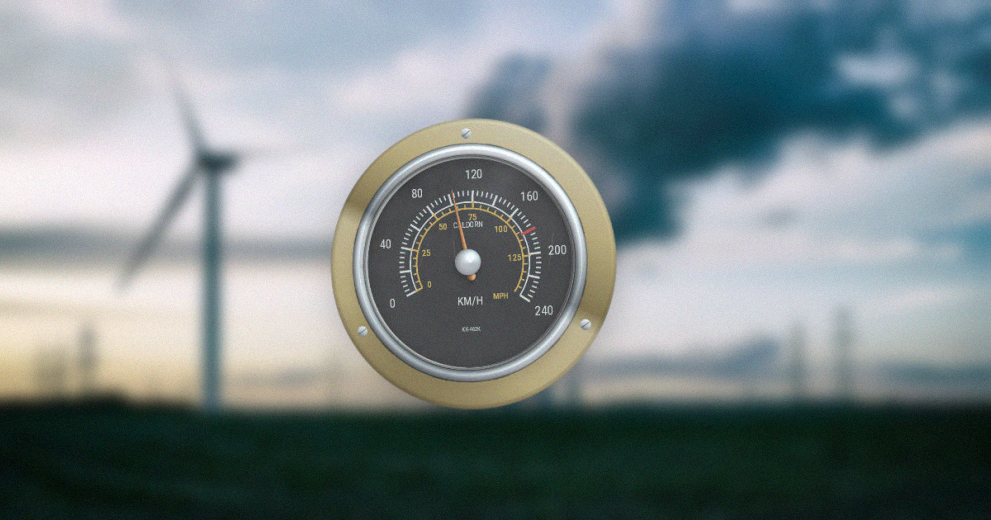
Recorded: {"value": 104, "unit": "km/h"}
